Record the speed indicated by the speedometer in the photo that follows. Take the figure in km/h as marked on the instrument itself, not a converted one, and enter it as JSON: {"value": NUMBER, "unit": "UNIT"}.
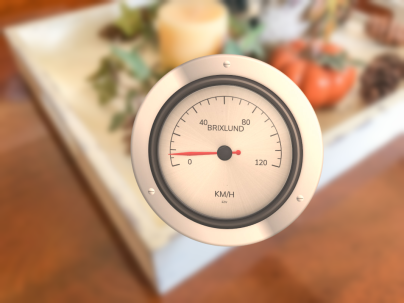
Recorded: {"value": 7.5, "unit": "km/h"}
